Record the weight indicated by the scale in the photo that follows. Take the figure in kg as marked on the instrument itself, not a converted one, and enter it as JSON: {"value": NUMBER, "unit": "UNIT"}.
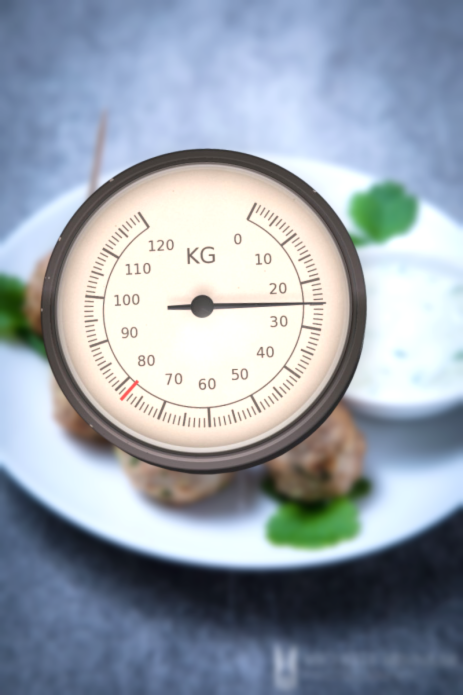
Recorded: {"value": 25, "unit": "kg"}
